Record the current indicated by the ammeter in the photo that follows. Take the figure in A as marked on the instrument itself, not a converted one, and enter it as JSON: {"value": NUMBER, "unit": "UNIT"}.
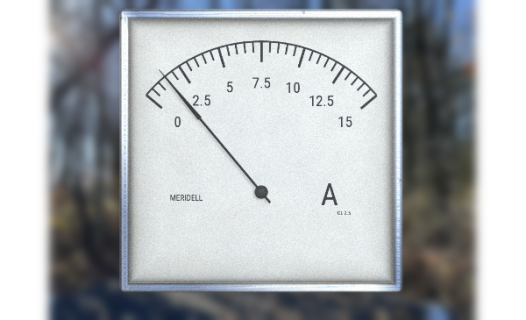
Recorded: {"value": 1.5, "unit": "A"}
